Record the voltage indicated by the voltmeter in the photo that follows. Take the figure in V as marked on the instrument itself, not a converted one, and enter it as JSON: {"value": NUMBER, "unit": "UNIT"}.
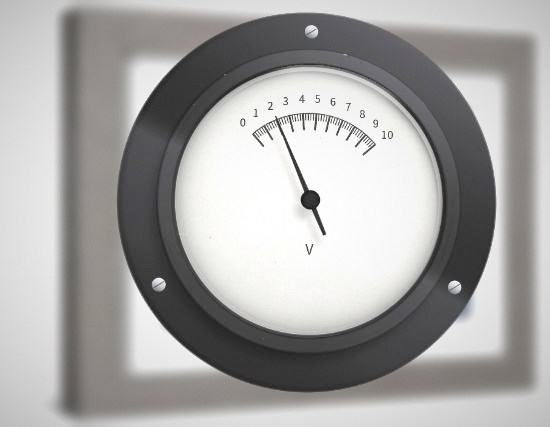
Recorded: {"value": 2, "unit": "V"}
